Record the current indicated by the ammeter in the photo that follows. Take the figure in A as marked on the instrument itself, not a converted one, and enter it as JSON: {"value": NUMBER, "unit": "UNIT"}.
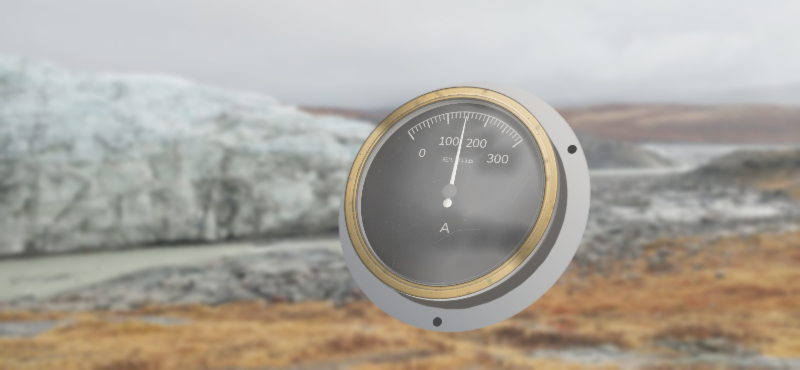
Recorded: {"value": 150, "unit": "A"}
